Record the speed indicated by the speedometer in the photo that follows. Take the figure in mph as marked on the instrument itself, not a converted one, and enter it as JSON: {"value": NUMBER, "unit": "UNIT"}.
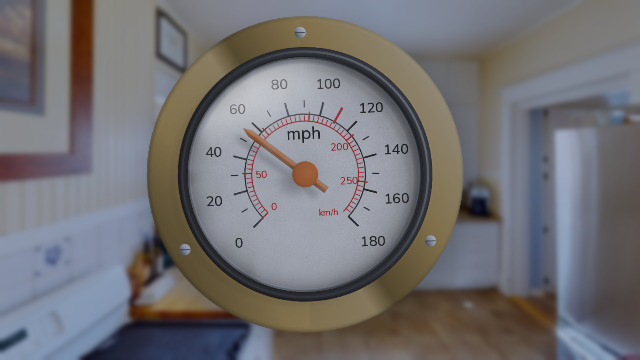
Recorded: {"value": 55, "unit": "mph"}
